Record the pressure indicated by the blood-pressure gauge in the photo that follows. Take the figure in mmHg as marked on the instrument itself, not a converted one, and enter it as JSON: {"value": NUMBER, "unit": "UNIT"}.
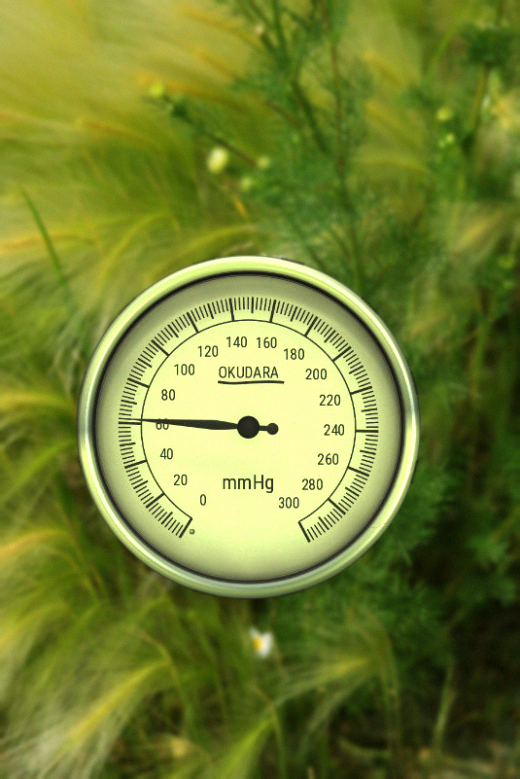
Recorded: {"value": 62, "unit": "mmHg"}
